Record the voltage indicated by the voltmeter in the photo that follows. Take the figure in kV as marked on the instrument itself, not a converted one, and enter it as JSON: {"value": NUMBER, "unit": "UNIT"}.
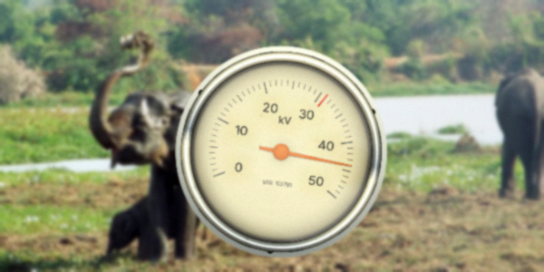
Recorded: {"value": 44, "unit": "kV"}
